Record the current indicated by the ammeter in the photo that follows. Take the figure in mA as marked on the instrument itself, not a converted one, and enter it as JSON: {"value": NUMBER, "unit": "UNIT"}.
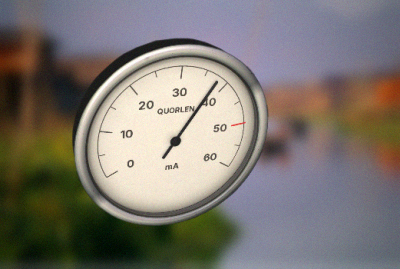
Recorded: {"value": 37.5, "unit": "mA"}
